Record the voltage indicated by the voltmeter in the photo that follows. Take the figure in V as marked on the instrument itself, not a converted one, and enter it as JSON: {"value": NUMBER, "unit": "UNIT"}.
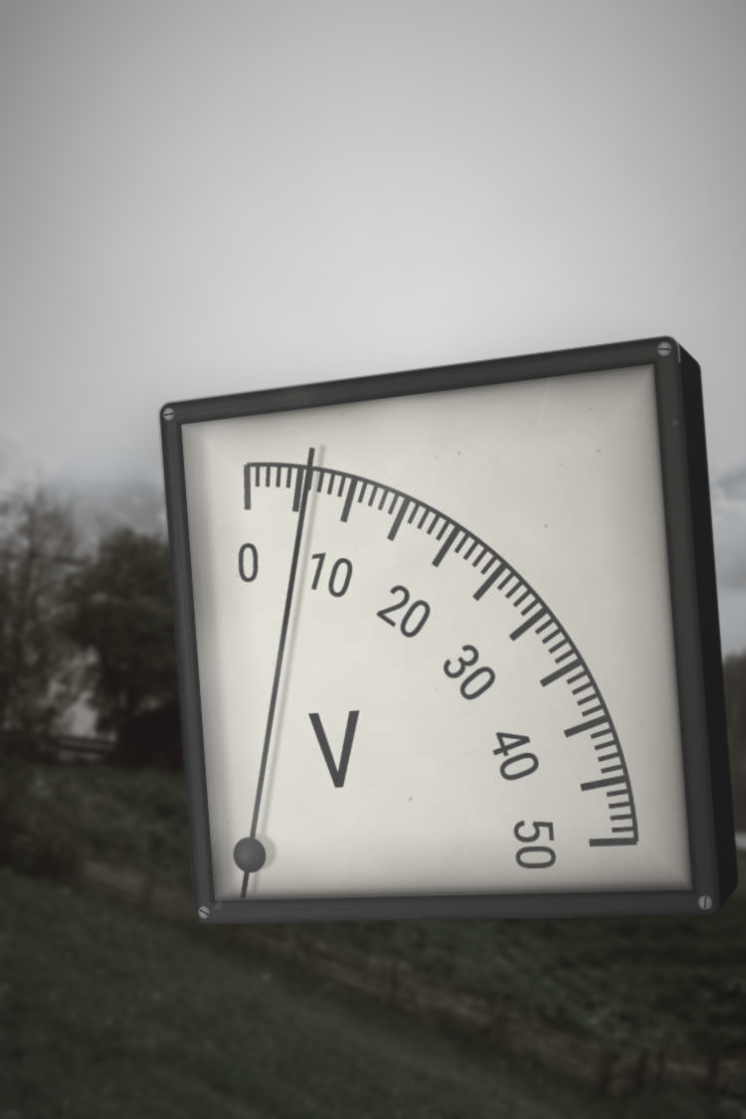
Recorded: {"value": 6, "unit": "V"}
